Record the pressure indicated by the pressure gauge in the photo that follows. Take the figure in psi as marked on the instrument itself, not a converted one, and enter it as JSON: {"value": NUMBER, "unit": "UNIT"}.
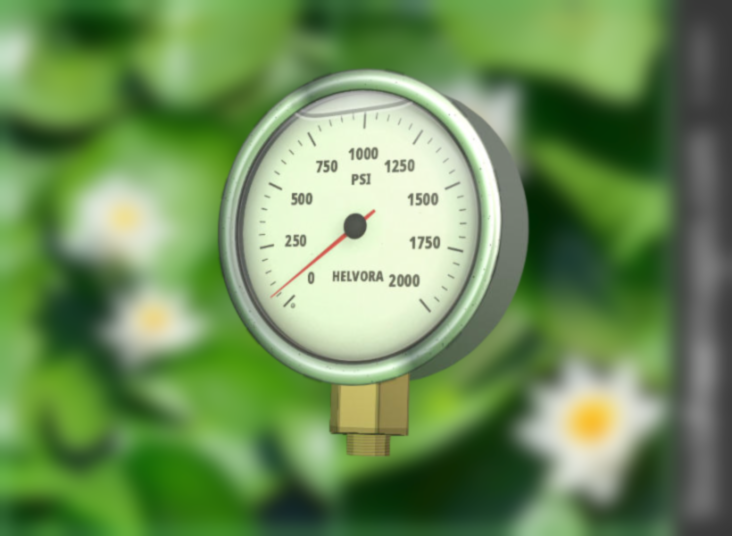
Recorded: {"value": 50, "unit": "psi"}
